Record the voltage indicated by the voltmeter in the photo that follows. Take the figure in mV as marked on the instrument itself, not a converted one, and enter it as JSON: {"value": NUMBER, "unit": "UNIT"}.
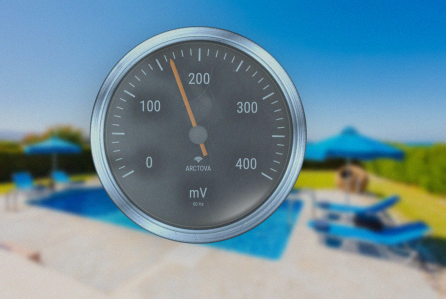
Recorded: {"value": 165, "unit": "mV"}
